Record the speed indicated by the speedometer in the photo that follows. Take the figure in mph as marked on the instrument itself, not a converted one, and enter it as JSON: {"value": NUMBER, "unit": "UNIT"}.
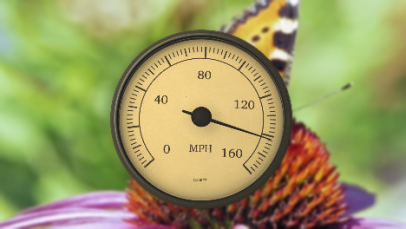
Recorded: {"value": 142, "unit": "mph"}
